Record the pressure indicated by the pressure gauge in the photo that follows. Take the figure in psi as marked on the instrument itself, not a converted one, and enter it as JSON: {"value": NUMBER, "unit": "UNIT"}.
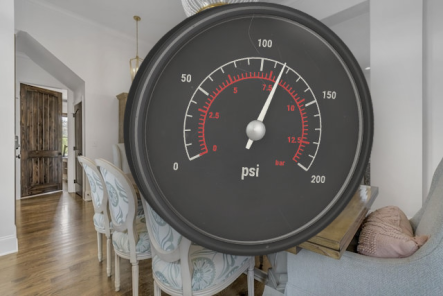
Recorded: {"value": 115, "unit": "psi"}
